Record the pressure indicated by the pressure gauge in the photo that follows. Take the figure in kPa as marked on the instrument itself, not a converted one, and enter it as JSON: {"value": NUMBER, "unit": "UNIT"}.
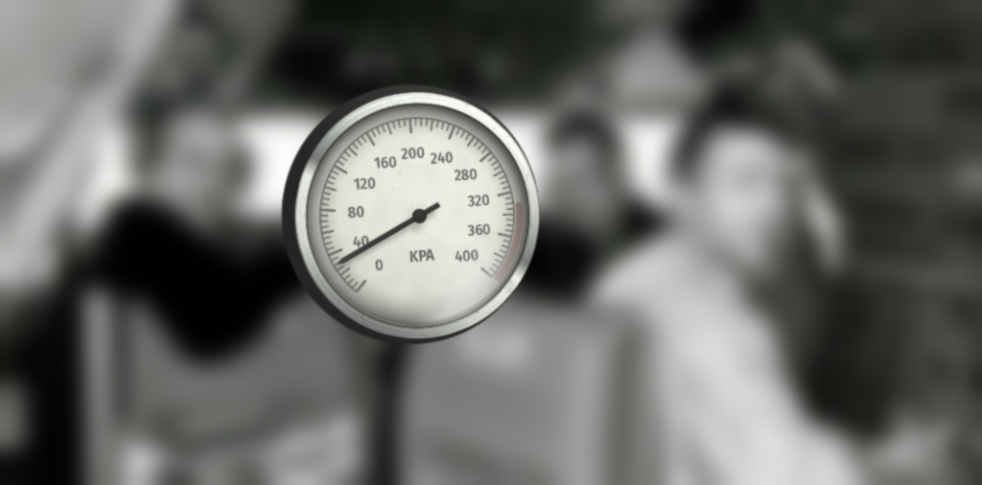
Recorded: {"value": 30, "unit": "kPa"}
